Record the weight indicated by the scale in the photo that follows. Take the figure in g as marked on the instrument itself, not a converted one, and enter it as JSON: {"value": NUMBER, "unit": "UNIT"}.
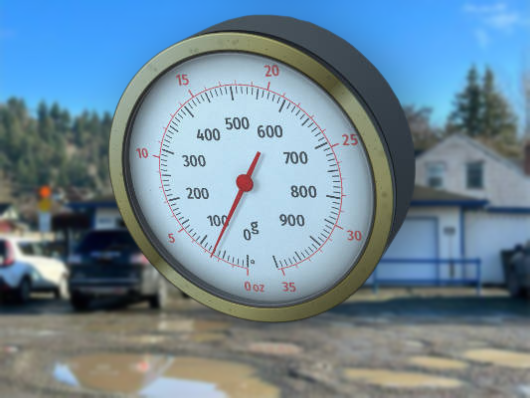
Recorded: {"value": 70, "unit": "g"}
